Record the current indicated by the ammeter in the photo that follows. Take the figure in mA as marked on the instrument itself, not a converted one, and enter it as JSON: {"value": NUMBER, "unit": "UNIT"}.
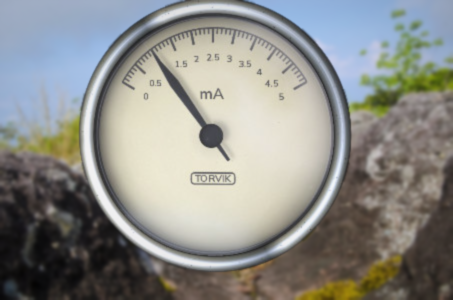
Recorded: {"value": 1, "unit": "mA"}
